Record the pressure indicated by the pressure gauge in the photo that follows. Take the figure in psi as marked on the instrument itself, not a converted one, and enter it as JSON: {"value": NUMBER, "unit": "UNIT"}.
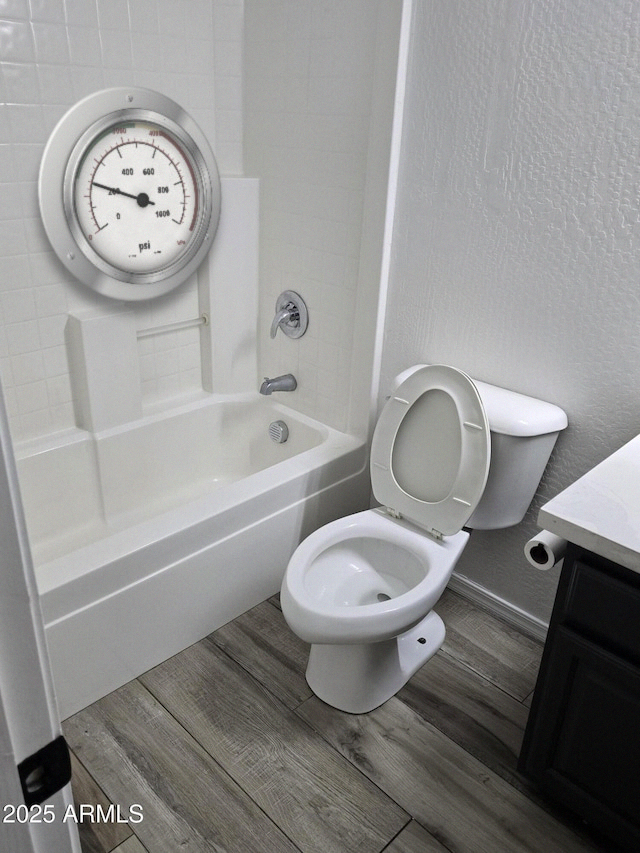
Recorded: {"value": 200, "unit": "psi"}
